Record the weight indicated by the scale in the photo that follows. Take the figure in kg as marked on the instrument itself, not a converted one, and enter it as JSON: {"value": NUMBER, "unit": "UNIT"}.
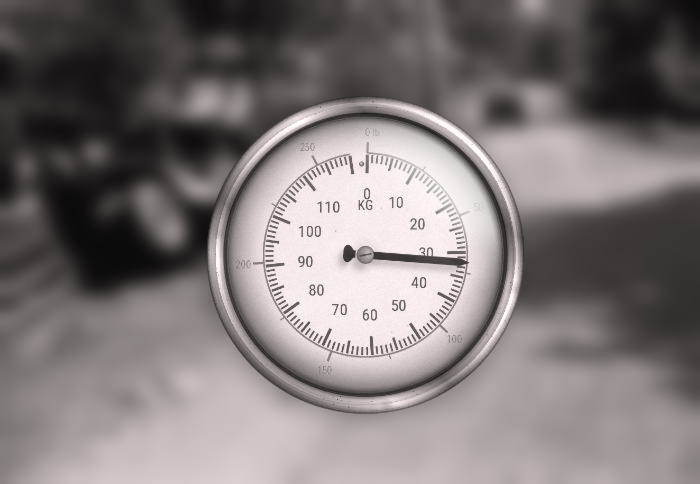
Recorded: {"value": 32, "unit": "kg"}
